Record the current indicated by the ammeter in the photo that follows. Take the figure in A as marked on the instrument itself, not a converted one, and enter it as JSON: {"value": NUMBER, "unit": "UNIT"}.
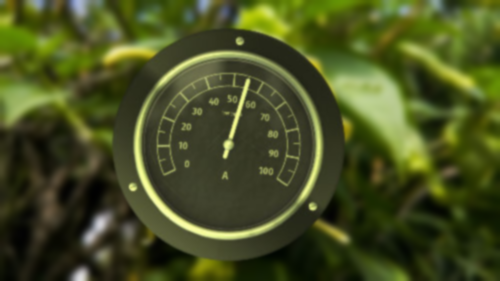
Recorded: {"value": 55, "unit": "A"}
